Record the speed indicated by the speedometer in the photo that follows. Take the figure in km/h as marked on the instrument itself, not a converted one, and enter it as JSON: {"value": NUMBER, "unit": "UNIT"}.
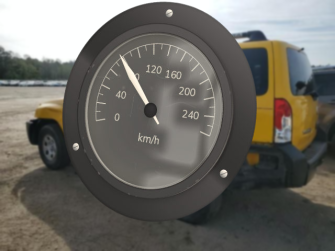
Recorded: {"value": 80, "unit": "km/h"}
